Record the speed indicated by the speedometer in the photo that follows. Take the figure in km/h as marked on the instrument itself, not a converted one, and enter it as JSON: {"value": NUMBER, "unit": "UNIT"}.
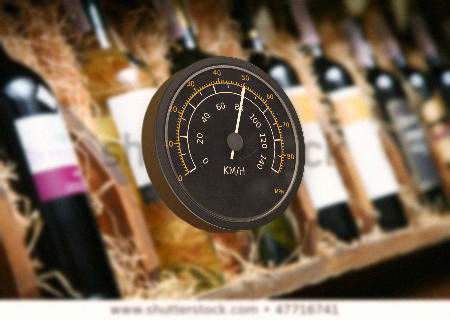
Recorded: {"value": 80, "unit": "km/h"}
